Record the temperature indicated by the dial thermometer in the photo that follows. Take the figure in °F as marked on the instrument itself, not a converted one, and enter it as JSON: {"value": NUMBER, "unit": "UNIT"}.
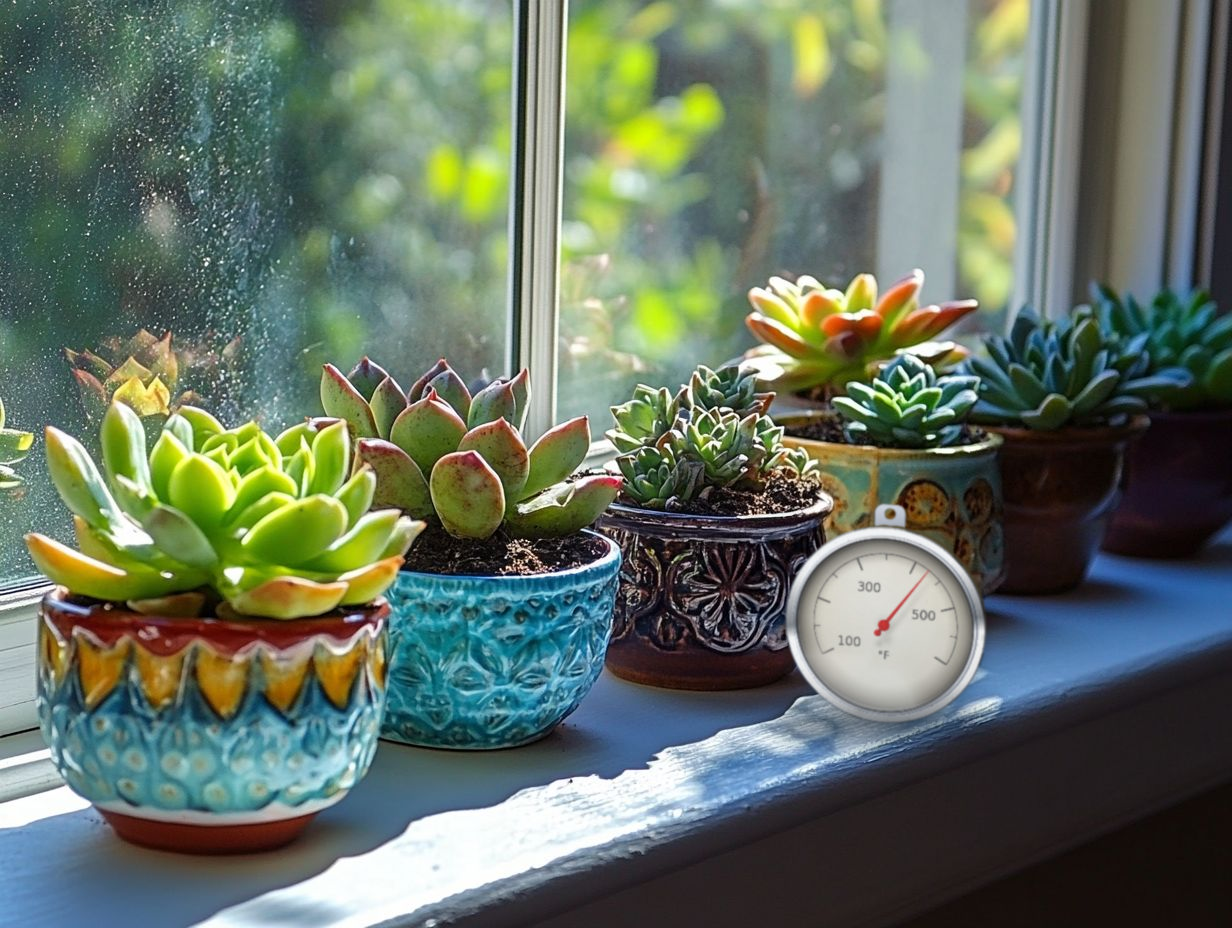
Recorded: {"value": 425, "unit": "°F"}
